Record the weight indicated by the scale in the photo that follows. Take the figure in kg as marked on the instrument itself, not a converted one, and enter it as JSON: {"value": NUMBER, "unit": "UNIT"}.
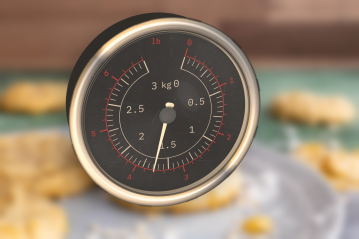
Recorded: {"value": 1.65, "unit": "kg"}
